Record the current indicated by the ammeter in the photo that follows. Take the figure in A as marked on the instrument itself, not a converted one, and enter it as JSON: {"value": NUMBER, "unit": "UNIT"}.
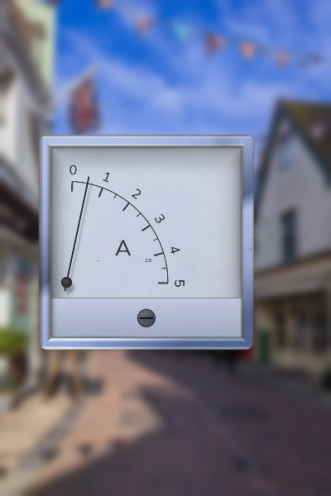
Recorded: {"value": 0.5, "unit": "A"}
